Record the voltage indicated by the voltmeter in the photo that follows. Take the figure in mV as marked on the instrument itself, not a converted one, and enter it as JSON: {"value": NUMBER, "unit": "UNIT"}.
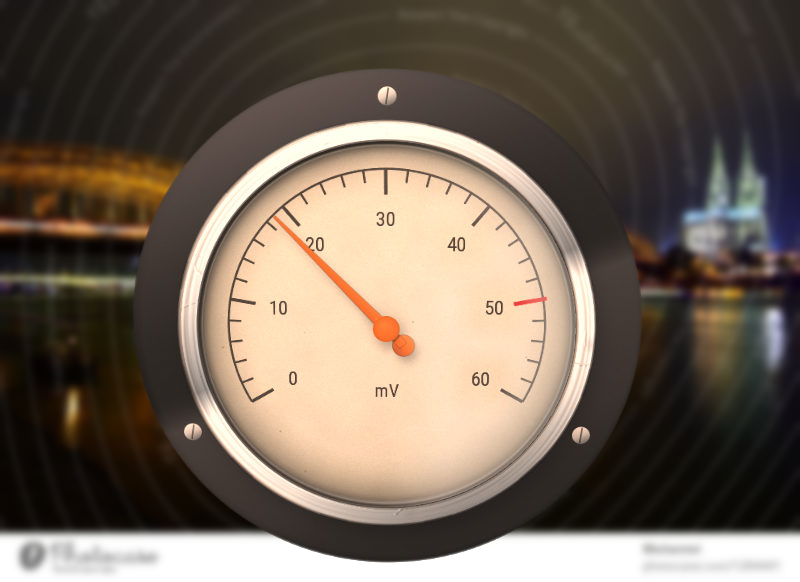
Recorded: {"value": 19, "unit": "mV"}
